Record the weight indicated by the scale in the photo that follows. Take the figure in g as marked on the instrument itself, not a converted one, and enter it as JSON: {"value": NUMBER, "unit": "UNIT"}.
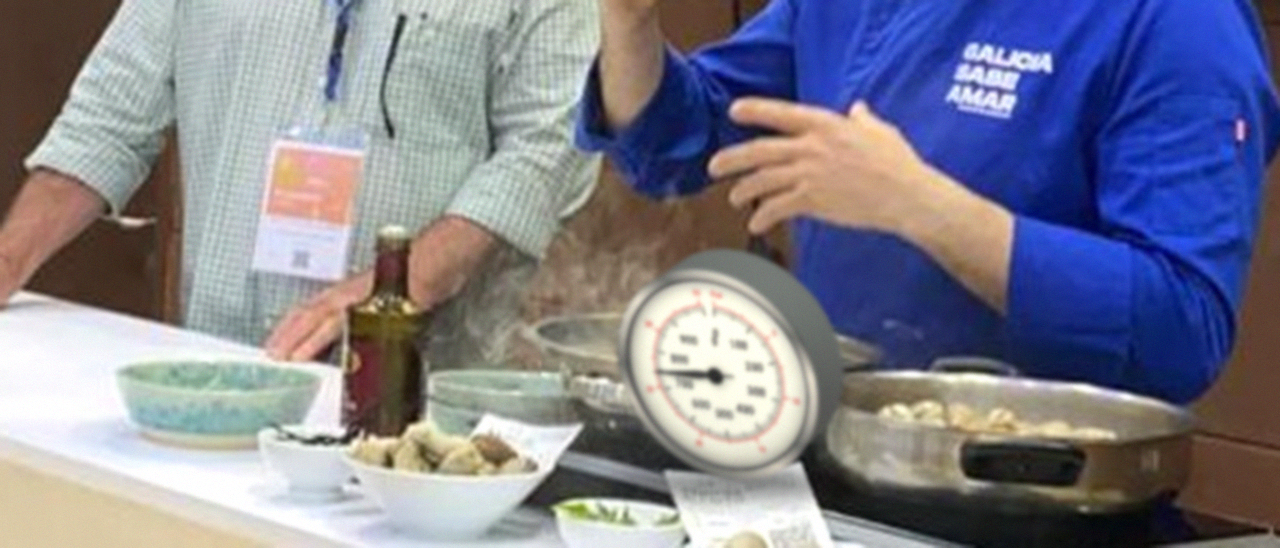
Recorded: {"value": 750, "unit": "g"}
